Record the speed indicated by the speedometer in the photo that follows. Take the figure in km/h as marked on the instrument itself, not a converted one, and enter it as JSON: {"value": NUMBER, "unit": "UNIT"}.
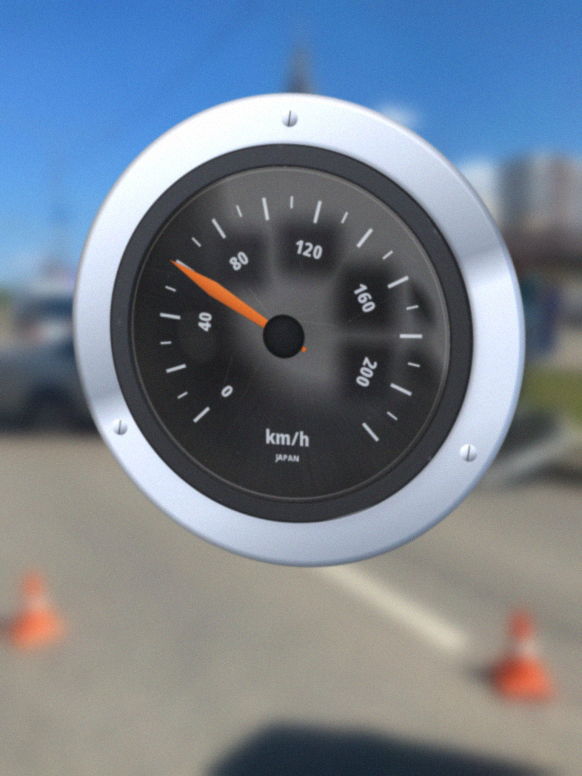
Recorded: {"value": 60, "unit": "km/h"}
